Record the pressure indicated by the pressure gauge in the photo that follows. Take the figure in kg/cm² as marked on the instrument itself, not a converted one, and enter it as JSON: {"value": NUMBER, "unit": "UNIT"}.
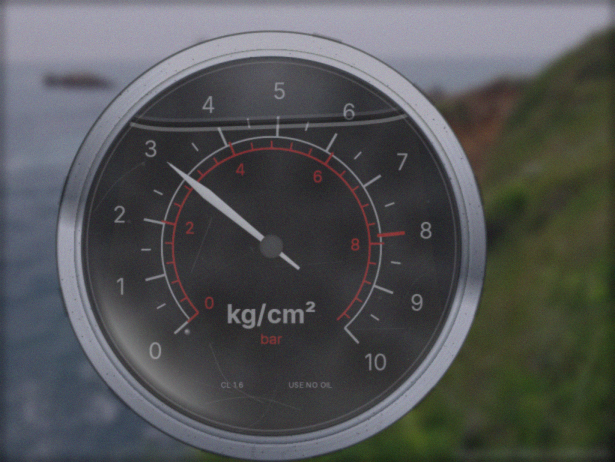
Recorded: {"value": 3, "unit": "kg/cm²"}
